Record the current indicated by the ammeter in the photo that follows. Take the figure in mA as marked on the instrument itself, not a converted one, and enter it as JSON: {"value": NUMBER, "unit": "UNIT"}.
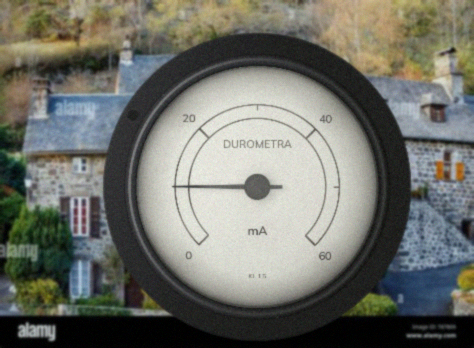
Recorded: {"value": 10, "unit": "mA"}
